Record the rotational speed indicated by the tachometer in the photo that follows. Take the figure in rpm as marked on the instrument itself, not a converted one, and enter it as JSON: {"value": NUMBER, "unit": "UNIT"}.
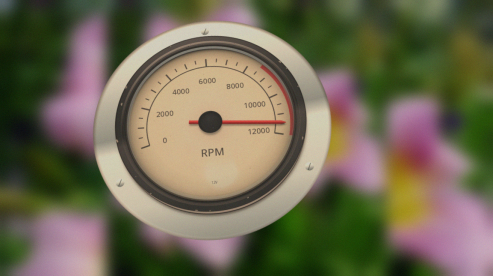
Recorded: {"value": 11500, "unit": "rpm"}
